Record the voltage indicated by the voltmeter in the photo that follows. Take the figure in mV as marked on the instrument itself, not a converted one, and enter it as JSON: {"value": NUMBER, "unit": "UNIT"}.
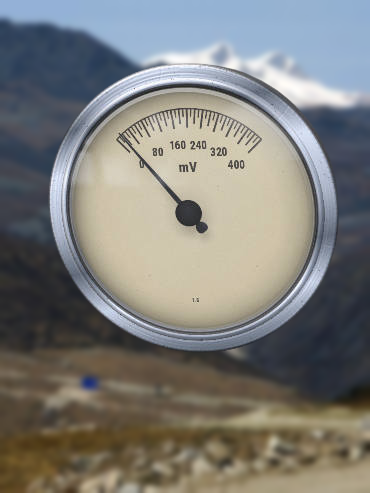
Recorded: {"value": 20, "unit": "mV"}
